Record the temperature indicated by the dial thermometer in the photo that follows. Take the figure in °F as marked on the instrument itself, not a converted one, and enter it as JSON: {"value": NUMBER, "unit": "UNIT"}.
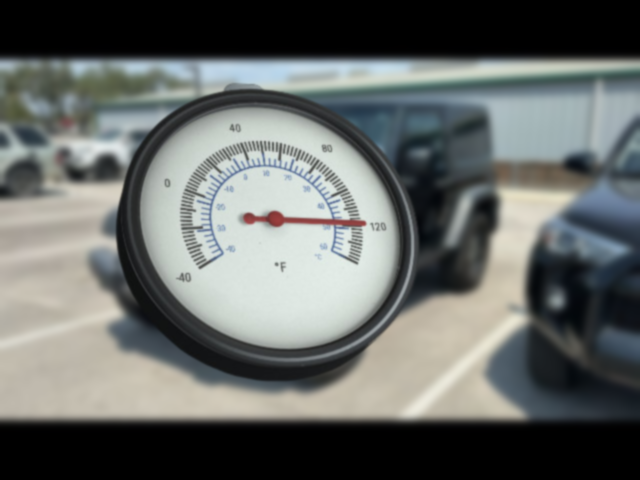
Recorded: {"value": 120, "unit": "°F"}
